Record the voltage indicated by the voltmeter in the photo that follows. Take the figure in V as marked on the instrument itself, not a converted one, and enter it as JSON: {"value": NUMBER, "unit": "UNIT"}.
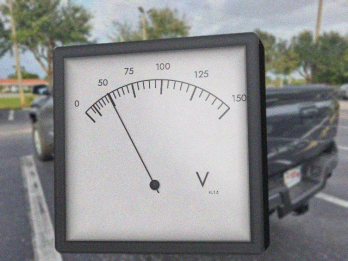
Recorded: {"value": 50, "unit": "V"}
